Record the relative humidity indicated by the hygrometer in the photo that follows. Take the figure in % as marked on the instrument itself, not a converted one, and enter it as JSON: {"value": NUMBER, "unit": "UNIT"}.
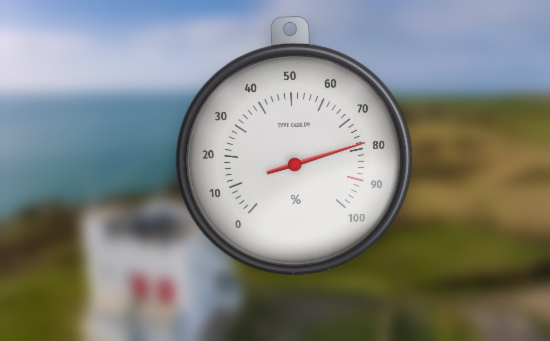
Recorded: {"value": 78, "unit": "%"}
